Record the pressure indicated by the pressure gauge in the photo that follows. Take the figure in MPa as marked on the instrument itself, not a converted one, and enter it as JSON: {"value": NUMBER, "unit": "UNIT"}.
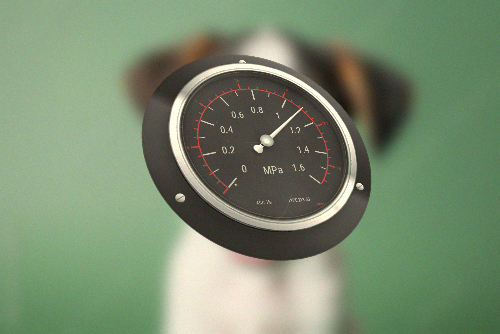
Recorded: {"value": 1.1, "unit": "MPa"}
